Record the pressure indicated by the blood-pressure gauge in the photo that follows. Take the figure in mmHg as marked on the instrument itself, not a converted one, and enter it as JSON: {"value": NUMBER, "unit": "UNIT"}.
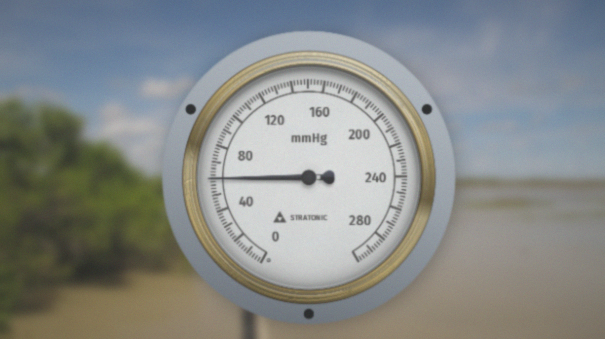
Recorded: {"value": 60, "unit": "mmHg"}
